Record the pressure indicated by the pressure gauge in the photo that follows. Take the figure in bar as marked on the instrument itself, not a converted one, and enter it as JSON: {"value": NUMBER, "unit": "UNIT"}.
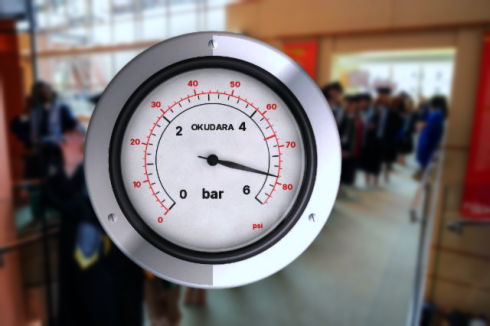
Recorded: {"value": 5.4, "unit": "bar"}
